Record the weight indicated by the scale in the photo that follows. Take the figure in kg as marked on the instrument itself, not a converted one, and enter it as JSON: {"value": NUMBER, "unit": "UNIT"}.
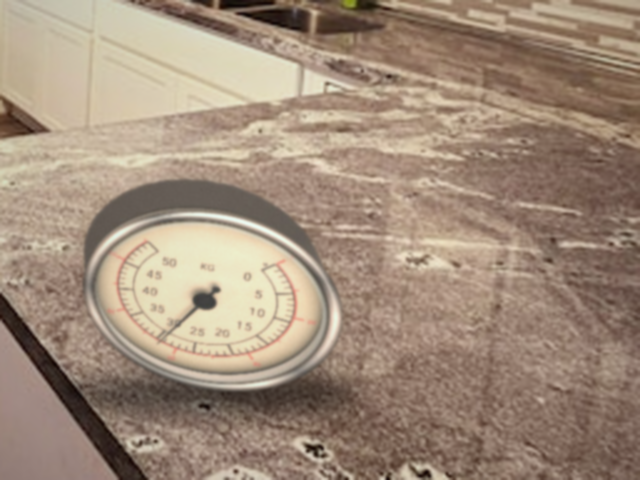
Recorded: {"value": 30, "unit": "kg"}
